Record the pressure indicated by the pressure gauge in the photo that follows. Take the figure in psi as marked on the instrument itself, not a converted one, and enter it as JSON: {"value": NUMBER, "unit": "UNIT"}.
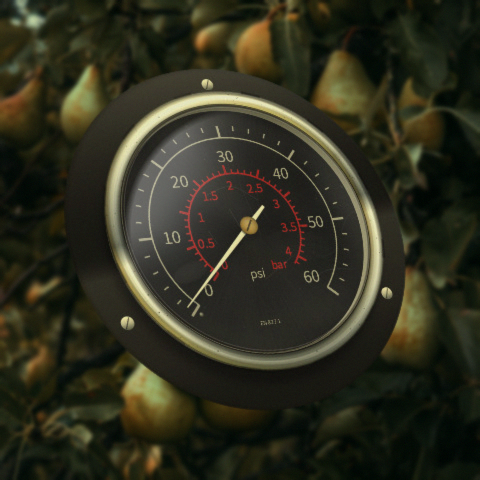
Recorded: {"value": 1, "unit": "psi"}
